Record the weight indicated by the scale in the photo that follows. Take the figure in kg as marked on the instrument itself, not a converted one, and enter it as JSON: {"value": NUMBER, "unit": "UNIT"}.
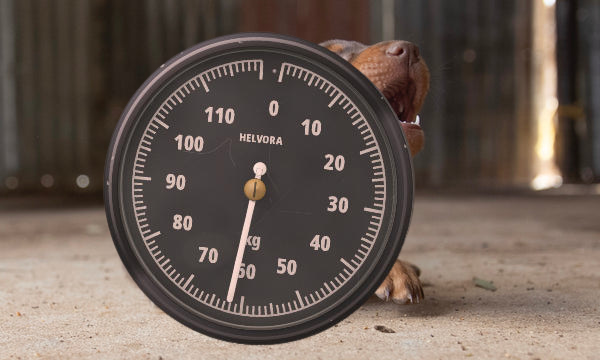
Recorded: {"value": 62, "unit": "kg"}
